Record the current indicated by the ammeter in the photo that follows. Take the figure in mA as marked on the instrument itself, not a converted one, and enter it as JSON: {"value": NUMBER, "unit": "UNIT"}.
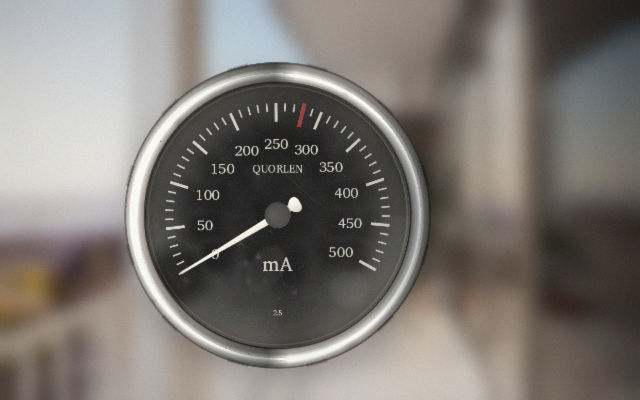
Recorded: {"value": 0, "unit": "mA"}
